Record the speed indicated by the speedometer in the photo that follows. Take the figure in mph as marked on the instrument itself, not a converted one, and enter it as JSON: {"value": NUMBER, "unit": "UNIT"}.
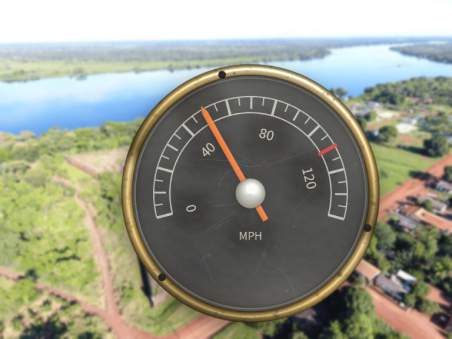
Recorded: {"value": 50, "unit": "mph"}
